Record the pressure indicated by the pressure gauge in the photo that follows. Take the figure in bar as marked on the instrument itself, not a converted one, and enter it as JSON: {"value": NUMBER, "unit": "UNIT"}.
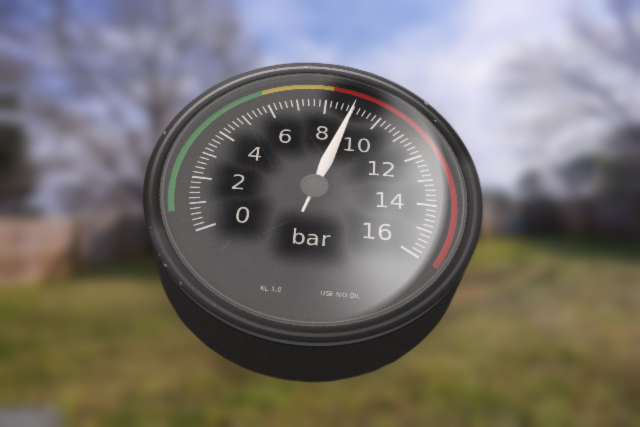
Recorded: {"value": 9, "unit": "bar"}
